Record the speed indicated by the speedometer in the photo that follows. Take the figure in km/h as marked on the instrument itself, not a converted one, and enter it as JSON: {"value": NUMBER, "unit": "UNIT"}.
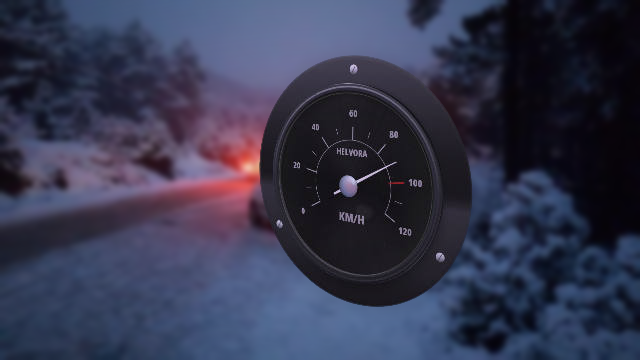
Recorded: {"value": 90, "unit": "km/h"}
